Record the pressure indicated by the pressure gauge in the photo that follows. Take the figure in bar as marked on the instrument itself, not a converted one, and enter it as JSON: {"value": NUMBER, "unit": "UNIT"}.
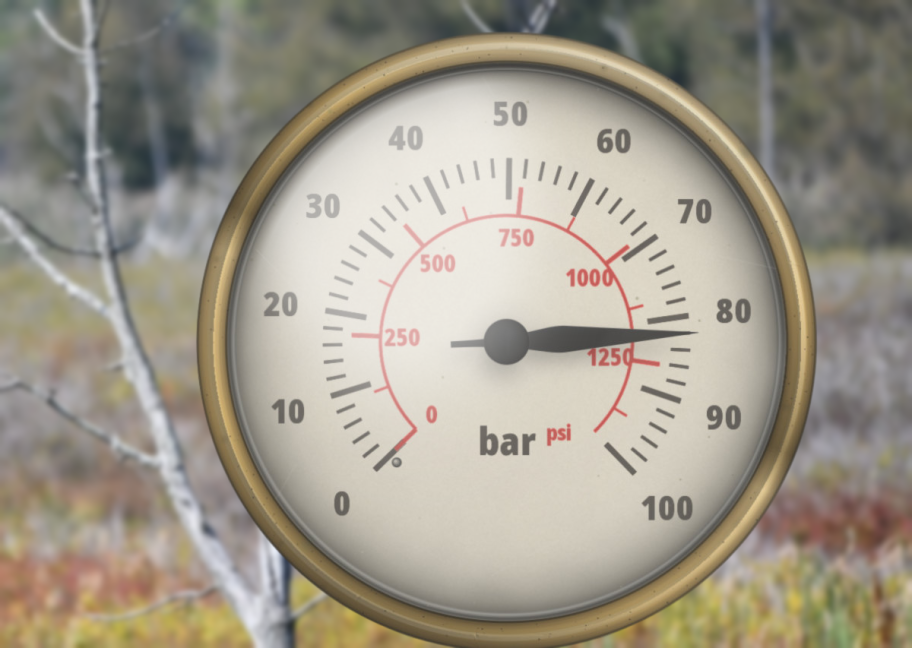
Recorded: {"value": 82, "unit": "bar"}
